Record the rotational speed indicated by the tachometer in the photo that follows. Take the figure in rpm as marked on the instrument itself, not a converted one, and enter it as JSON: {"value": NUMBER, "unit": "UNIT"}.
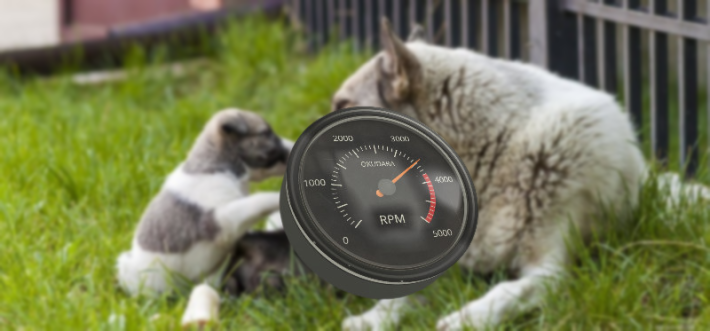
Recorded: {"value": 3500, "unit": "rpm"}
